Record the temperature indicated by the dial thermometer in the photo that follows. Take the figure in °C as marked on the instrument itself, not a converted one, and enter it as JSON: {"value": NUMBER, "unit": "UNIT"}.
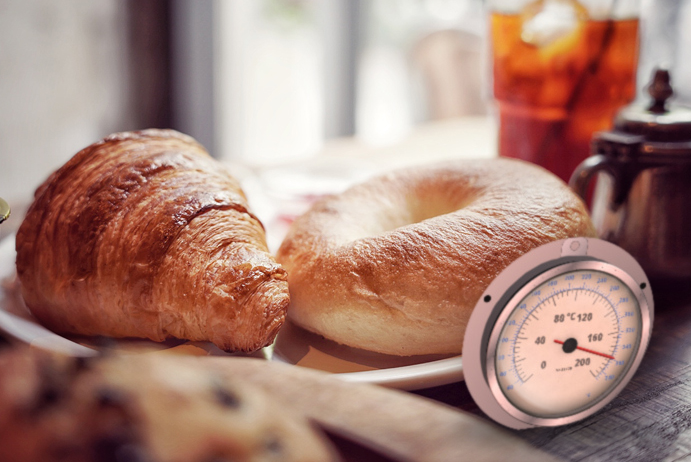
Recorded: {"value": 180, "unit": "°C"}
